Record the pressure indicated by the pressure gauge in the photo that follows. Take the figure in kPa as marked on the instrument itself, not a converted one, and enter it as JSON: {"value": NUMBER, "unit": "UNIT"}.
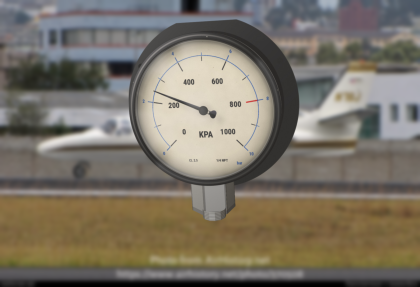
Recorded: {"value": 250, "unit": "kPa"}
